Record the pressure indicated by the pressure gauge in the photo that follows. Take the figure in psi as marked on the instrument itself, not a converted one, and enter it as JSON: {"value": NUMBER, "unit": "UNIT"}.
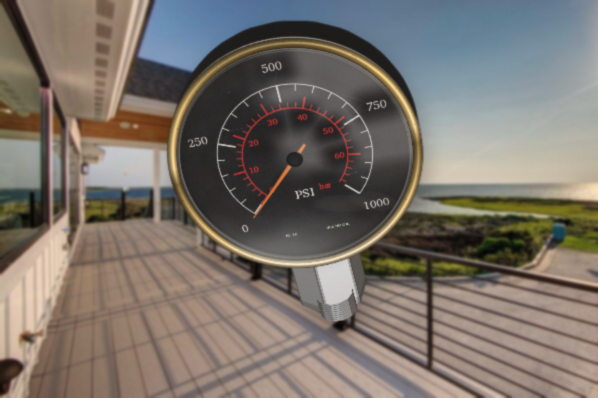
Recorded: {"value": 0, "unit": "psi"}
